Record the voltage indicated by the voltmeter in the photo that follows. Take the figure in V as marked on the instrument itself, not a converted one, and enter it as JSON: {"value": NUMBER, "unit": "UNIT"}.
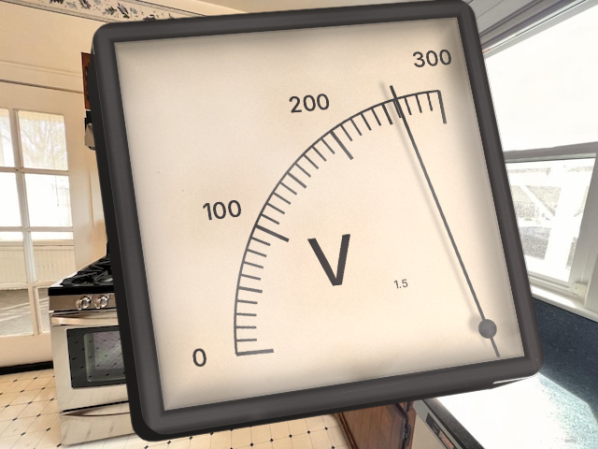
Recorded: {"value": 260, "unit": "V"}
